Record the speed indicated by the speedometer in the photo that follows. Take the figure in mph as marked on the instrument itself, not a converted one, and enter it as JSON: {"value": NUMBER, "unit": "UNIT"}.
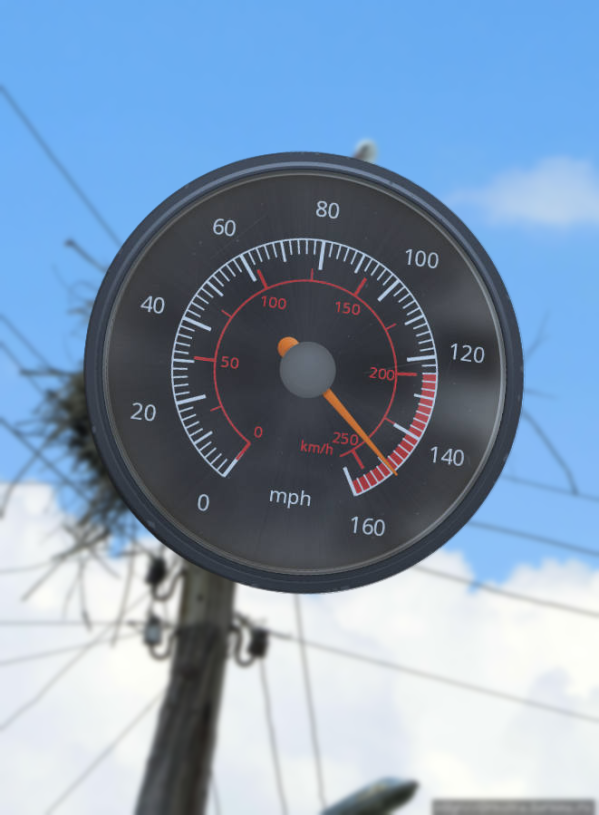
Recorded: {"value": 150, "unit": "mph"}
